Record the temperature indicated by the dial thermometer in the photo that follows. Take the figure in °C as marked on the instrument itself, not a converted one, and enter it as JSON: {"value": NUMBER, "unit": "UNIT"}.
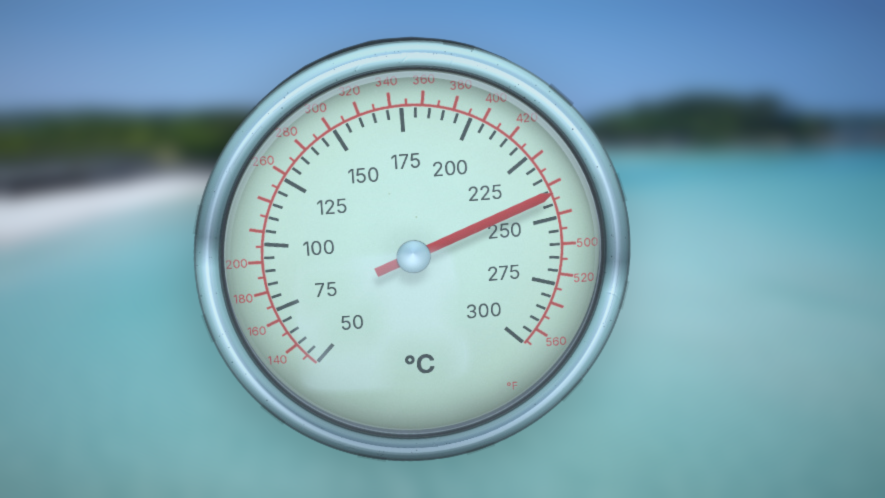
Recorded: {"value": 240, "unit": "°C"}
